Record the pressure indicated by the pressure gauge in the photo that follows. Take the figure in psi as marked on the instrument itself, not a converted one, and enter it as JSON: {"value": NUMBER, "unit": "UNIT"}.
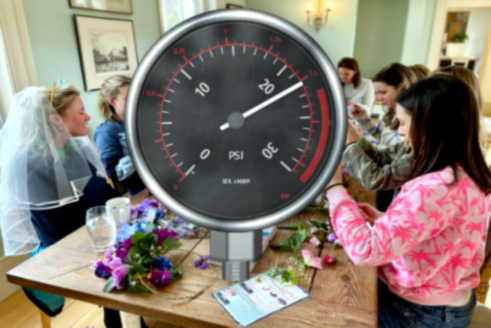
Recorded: {"value": 22, "unit": "psi"}
